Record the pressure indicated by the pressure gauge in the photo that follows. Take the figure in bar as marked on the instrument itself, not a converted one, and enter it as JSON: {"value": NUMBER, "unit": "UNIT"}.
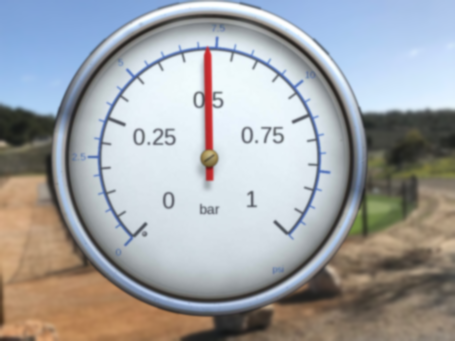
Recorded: {"value": 0.5, "unit": "bar"}
